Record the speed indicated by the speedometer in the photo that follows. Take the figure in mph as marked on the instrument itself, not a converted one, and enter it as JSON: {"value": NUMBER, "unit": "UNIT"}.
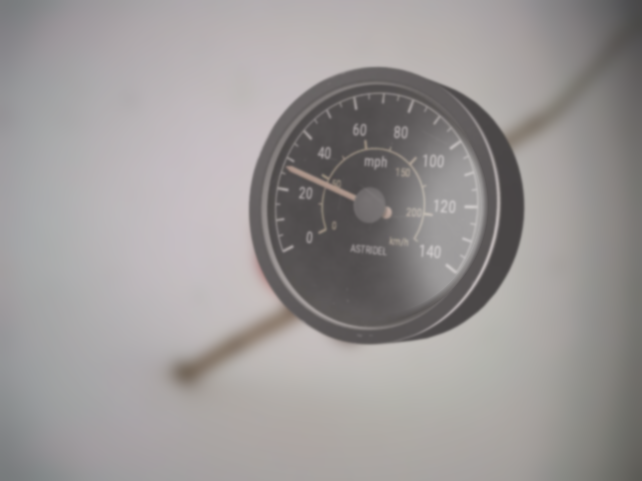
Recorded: {"value": 27.5, "unit": "mph"}
